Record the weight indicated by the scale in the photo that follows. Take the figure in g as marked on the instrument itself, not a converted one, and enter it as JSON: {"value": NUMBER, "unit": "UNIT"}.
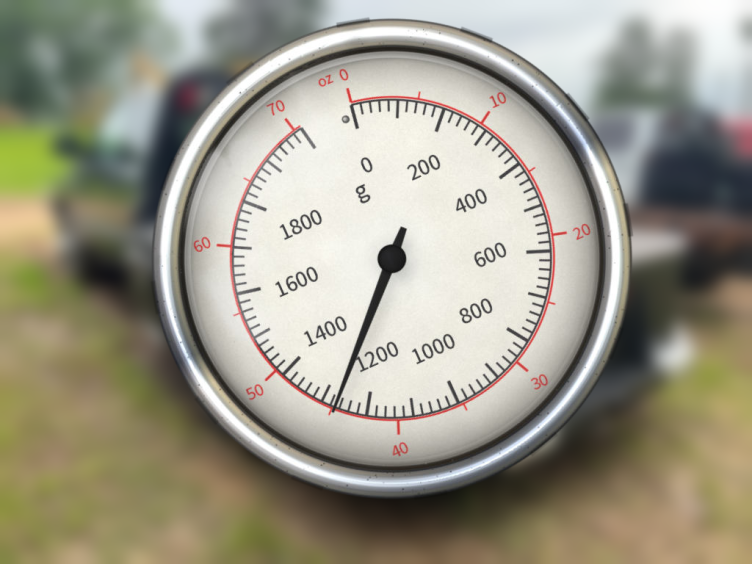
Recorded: {"value": 1270, "unit": "g"}
